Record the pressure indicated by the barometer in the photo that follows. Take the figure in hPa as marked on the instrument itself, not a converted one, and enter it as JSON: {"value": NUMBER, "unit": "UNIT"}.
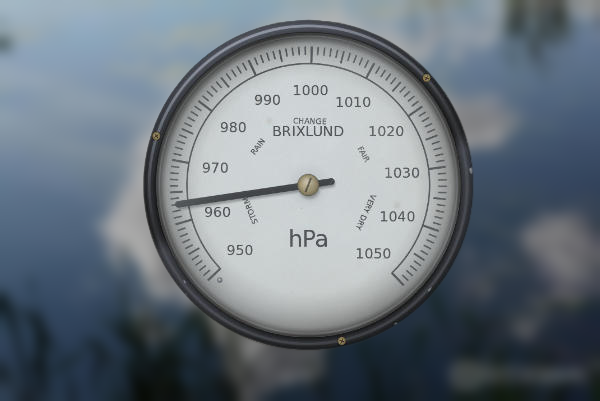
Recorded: {"value": 963, "unit": "hPa"}
